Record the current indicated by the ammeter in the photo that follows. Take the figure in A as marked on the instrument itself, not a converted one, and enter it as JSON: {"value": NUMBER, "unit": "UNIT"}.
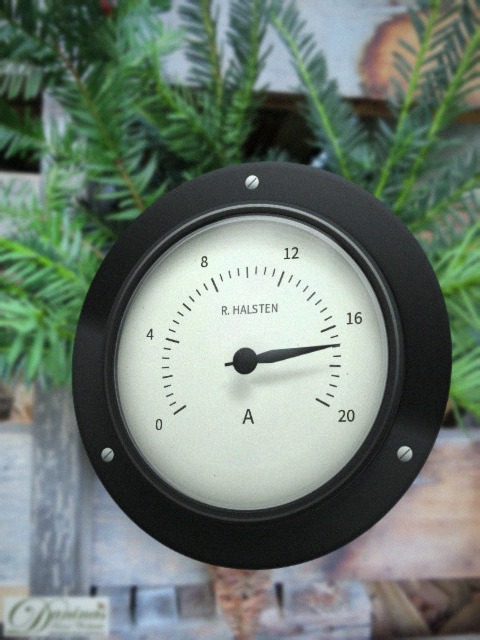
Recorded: {"value": 17, "unit": "A"}
